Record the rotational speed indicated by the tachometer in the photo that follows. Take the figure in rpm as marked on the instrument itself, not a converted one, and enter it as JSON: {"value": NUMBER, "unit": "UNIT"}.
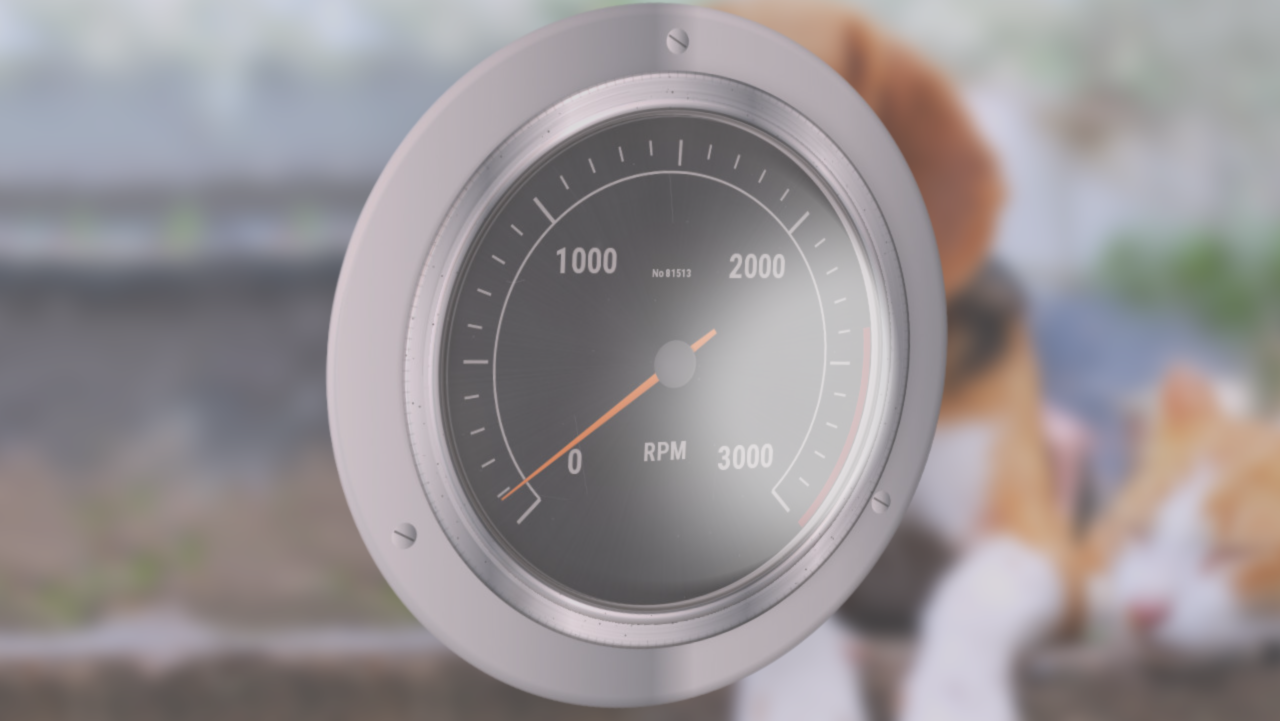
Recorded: {"value": 100, "unit": "rpm"}
